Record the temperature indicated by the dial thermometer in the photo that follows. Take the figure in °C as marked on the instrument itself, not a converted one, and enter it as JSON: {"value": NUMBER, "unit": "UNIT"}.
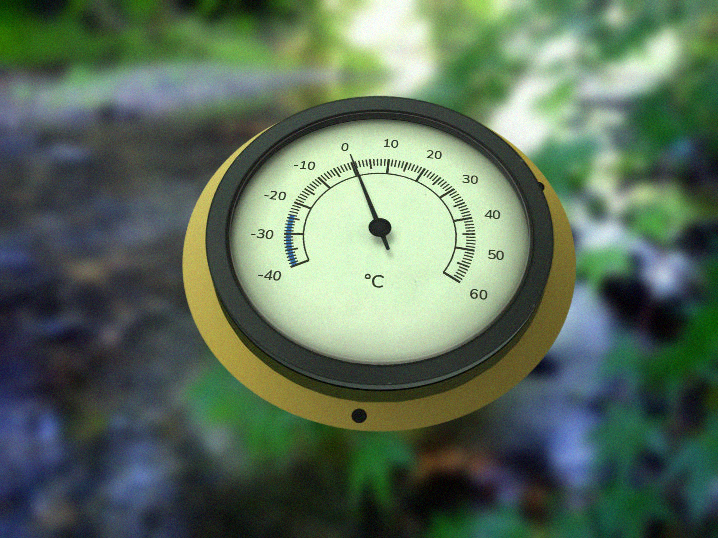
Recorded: {"value": 0, "unit": "°C"}
